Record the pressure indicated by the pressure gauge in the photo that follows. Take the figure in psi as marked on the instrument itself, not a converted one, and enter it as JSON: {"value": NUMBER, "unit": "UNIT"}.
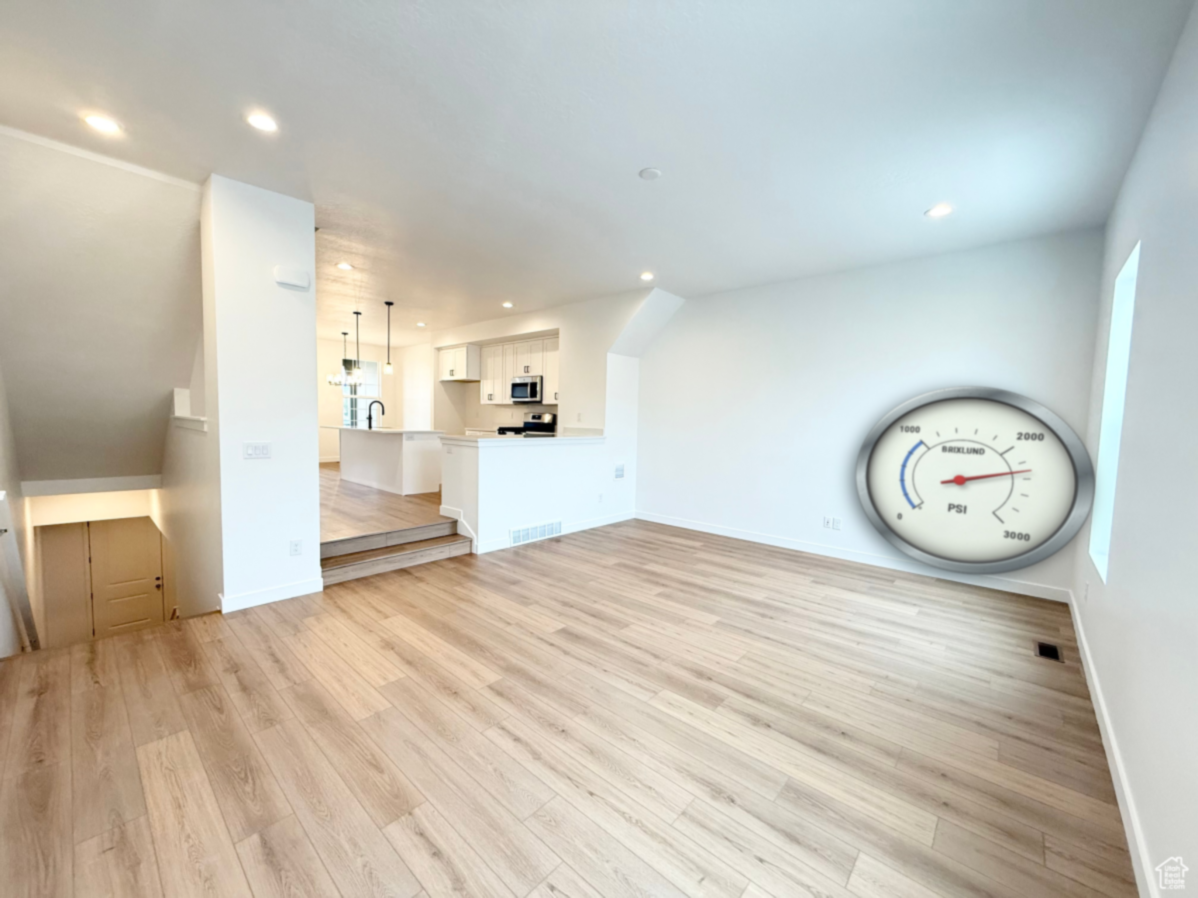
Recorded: {"value": 2300, "unit": "psi"}
